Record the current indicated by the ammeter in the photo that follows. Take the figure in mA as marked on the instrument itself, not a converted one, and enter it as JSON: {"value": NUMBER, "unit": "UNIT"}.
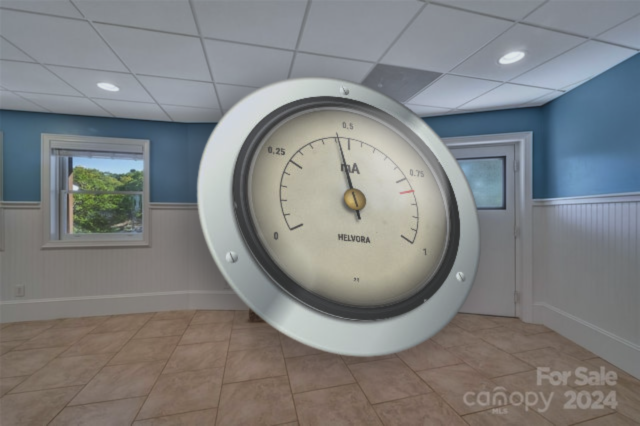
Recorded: {"value": 0.45, "unit": "mA"}
